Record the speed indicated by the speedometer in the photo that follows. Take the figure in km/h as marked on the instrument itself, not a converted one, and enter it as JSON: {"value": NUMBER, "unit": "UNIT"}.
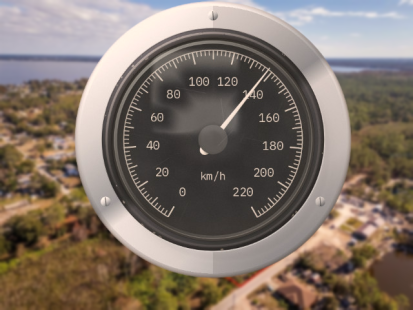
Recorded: {"value": 138, "unit": "km/h"}
